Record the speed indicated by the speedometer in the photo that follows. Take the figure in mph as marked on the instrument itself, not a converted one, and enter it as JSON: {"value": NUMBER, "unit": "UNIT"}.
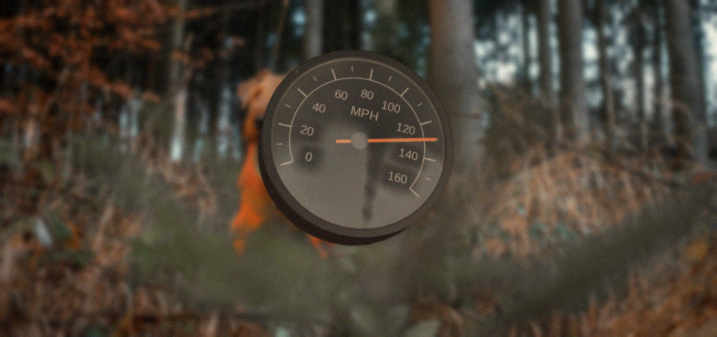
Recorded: {"value": 130, "unit": "mph"}
